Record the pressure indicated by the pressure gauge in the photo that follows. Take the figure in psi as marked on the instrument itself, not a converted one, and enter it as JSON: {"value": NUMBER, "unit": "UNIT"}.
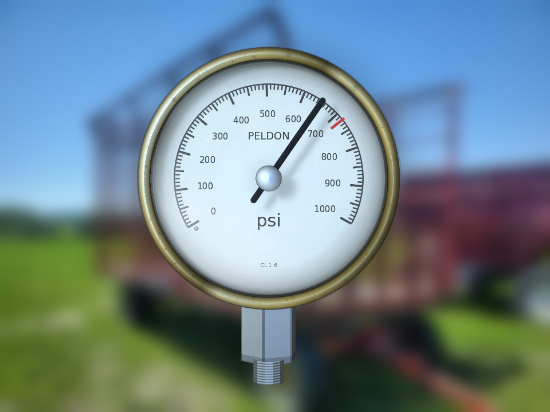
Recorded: {"value": 650, "unit": "psi"}
